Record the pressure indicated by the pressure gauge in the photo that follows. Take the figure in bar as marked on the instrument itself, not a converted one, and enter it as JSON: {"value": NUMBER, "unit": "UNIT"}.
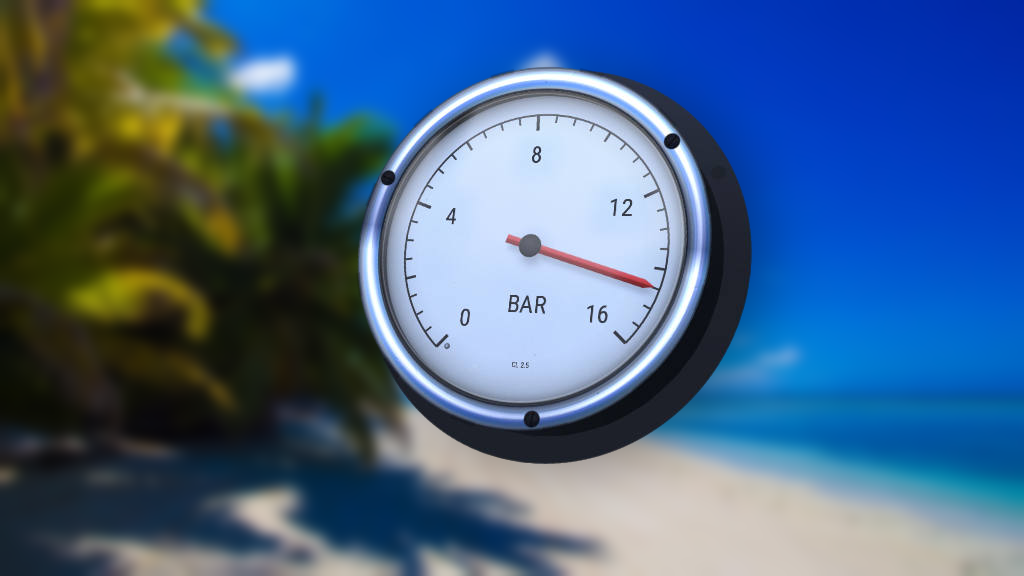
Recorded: {"value": 14.5, "unit": "bar"}
